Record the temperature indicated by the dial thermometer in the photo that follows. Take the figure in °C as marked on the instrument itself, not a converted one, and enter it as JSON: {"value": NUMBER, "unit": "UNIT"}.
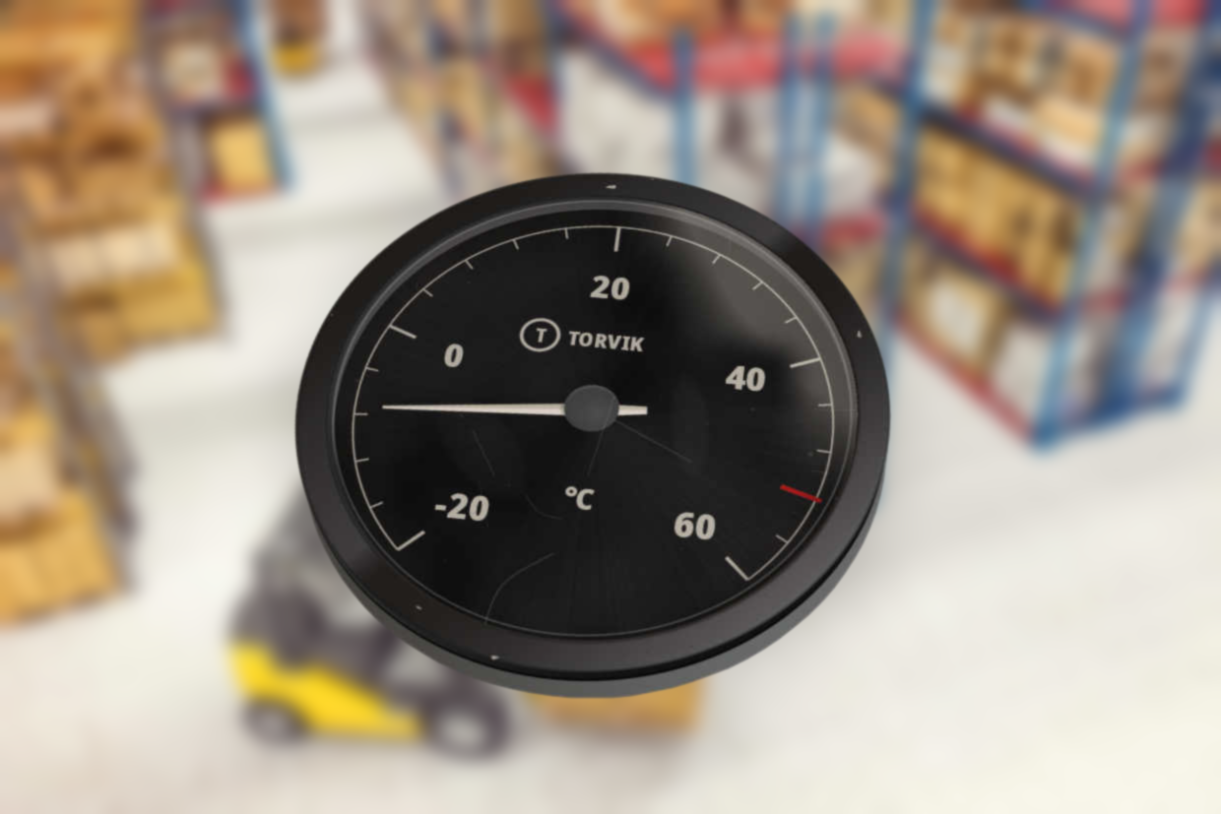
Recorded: {"value": -8, "unit": "°C"}
